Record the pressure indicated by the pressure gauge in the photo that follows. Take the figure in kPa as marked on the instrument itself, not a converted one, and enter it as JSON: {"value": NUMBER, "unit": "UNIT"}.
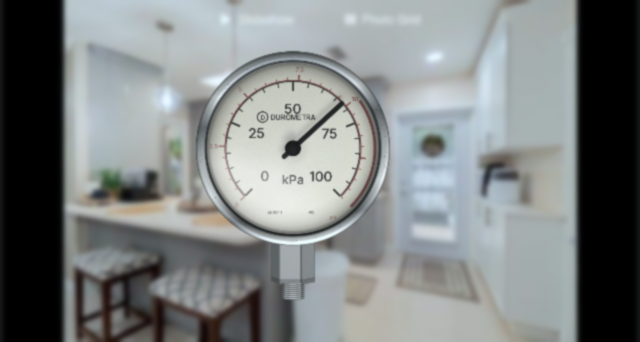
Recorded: {"value": 67.5, "unit": "kPa"}
